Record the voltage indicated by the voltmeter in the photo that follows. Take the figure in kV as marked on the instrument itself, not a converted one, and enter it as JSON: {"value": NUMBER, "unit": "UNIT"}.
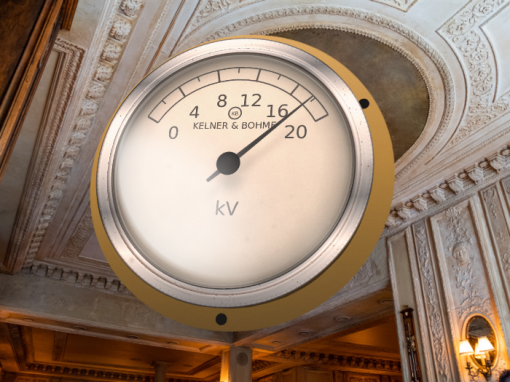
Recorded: {"value": 18, "unit": "kV"}
